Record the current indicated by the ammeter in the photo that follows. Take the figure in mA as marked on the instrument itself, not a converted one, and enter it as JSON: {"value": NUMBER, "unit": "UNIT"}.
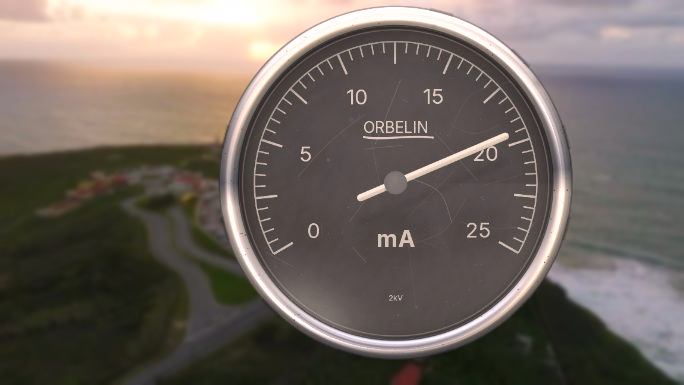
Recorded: {"value": 19.5, "unit": "mA"}
